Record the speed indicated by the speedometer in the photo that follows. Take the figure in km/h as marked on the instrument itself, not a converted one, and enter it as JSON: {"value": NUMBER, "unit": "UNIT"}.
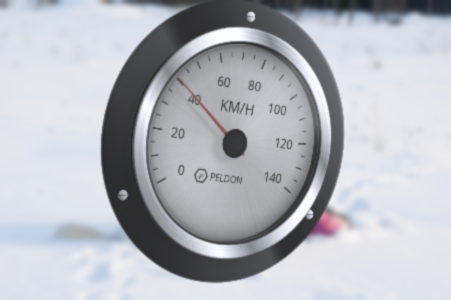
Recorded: {"value": 40, "unit": "km/h"}
